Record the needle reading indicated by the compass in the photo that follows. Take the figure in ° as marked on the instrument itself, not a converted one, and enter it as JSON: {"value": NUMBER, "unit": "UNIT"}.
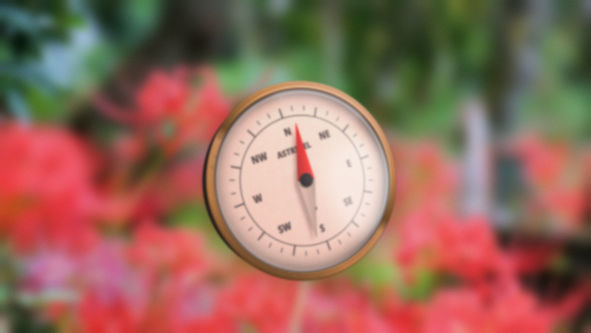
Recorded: {"value": 10, "unit": "°"}
